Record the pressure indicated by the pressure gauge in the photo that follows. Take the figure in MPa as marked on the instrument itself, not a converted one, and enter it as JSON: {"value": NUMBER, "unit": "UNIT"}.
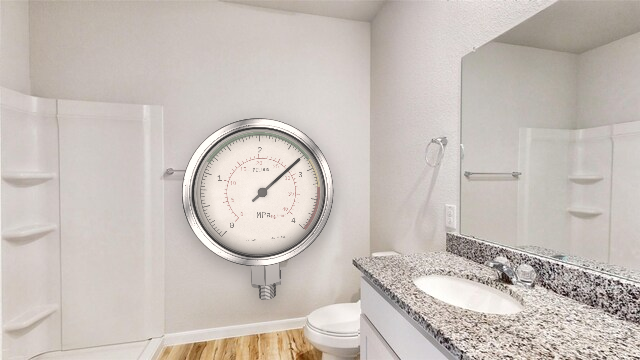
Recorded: {"value": 2.75, "unit": "MPa"}
